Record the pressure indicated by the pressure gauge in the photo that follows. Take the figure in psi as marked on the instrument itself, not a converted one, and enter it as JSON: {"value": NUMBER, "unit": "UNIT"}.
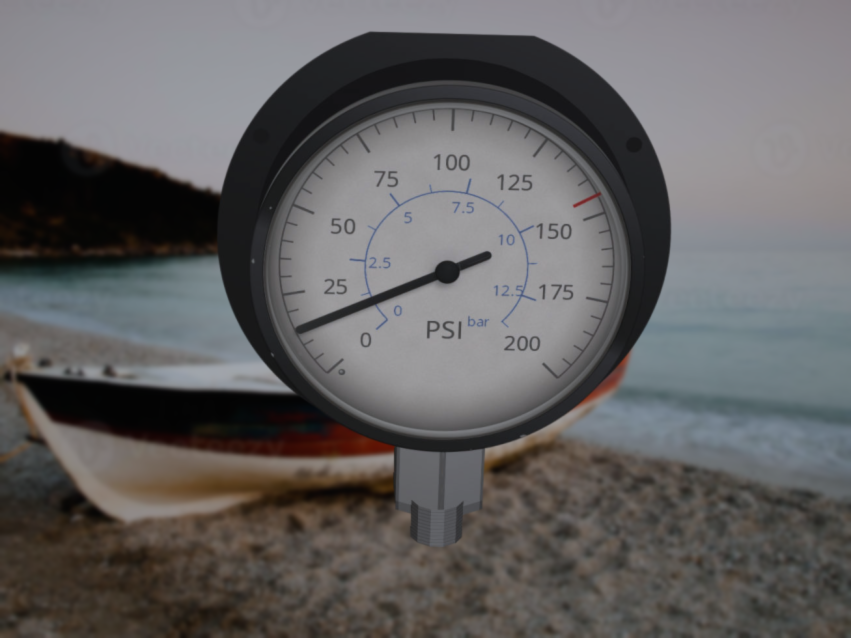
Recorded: {"value": 15, "unit": "psi"}
